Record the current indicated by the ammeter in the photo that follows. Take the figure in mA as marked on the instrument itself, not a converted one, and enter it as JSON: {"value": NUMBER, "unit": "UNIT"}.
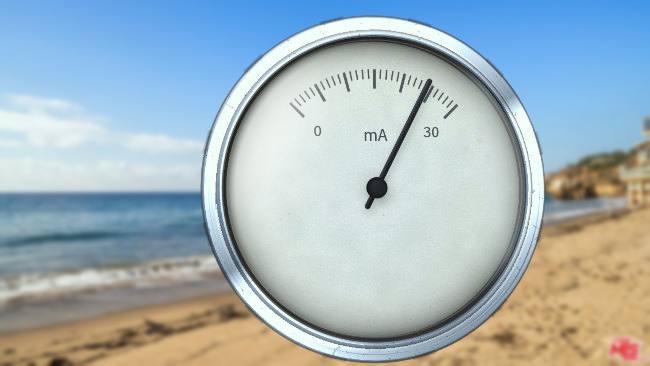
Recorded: {"value": 24, "unit": "mA"}
